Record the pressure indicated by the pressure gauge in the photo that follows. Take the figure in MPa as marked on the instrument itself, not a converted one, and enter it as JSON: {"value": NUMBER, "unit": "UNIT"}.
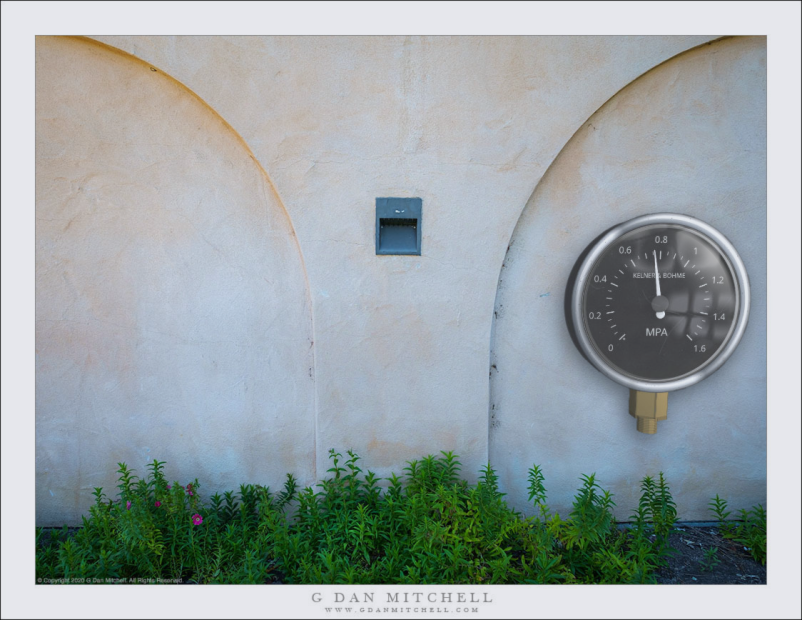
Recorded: {"value": 0.75, "unit": "MPa"}
